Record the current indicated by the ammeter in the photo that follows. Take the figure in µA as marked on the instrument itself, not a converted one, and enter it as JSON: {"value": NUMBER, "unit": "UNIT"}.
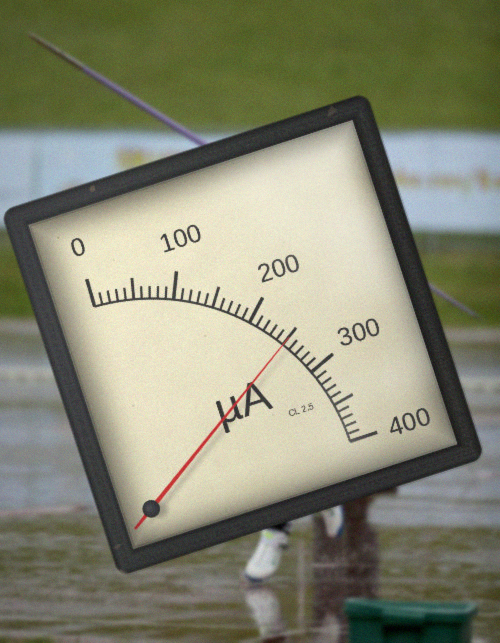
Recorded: {"value": 250, "unit": "µA"}
